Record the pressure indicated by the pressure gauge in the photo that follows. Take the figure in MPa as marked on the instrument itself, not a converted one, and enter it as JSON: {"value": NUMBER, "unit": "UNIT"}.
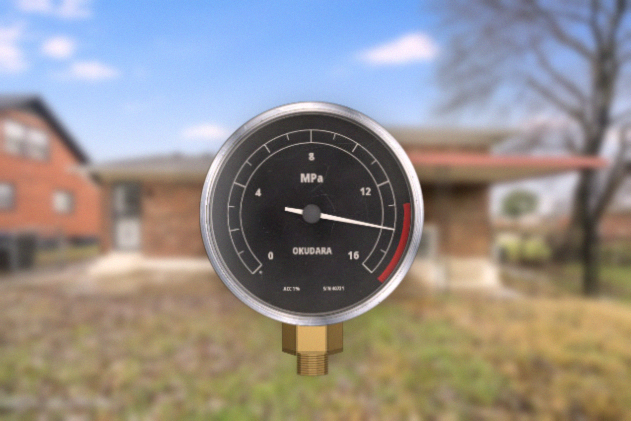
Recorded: {"value": 14, "unit": "MPa"}
